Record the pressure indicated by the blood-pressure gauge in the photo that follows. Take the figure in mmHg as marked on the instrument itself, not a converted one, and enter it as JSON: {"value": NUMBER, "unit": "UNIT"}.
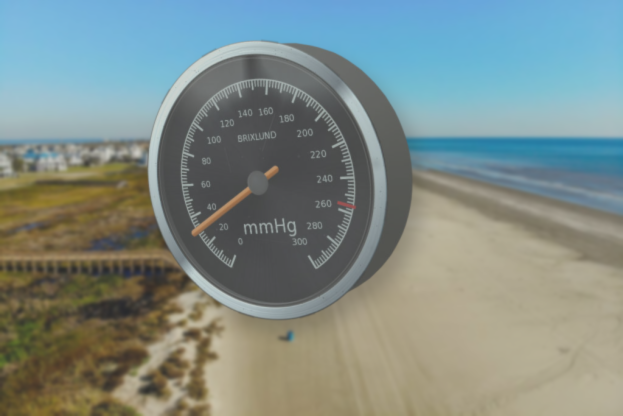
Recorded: {"value": 30, "unit": "mmHg"}
